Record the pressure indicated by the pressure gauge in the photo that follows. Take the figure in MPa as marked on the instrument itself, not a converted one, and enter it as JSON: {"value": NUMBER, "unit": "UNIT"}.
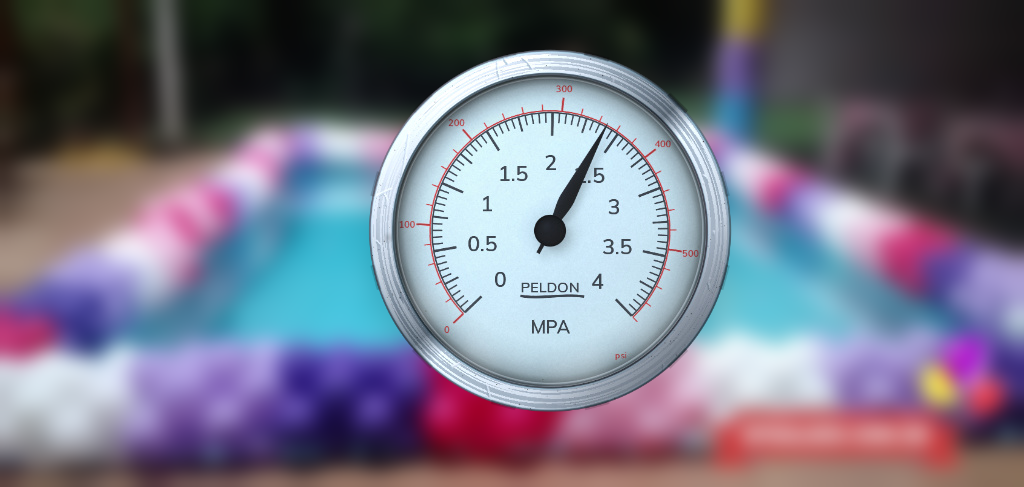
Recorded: {"value": 2.4, "unit": "MPa"}
